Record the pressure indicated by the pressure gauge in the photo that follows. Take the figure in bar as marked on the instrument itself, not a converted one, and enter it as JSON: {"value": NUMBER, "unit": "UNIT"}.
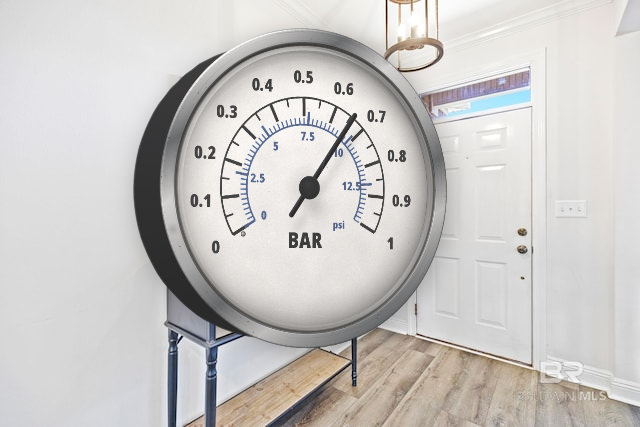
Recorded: {"value": 0.65, "unit": "bar"}
